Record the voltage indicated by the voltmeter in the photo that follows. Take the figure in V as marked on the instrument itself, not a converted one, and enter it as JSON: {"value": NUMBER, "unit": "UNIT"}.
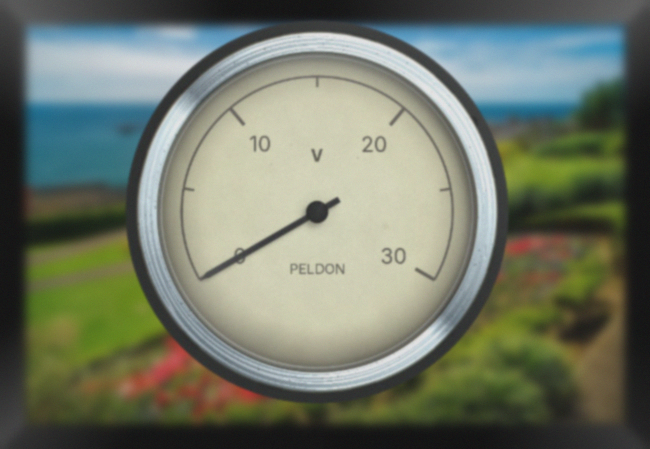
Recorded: {"value": 0, "unit": "V"}
